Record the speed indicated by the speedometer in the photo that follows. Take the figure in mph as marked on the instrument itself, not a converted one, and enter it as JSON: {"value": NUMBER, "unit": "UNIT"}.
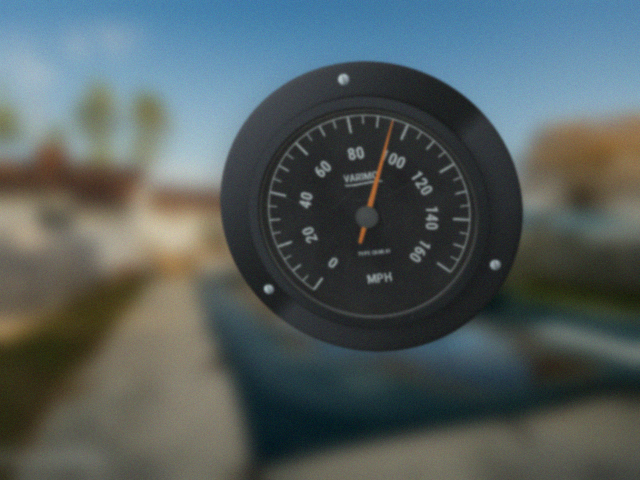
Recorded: {"value": 95, "unit": "mph"}
